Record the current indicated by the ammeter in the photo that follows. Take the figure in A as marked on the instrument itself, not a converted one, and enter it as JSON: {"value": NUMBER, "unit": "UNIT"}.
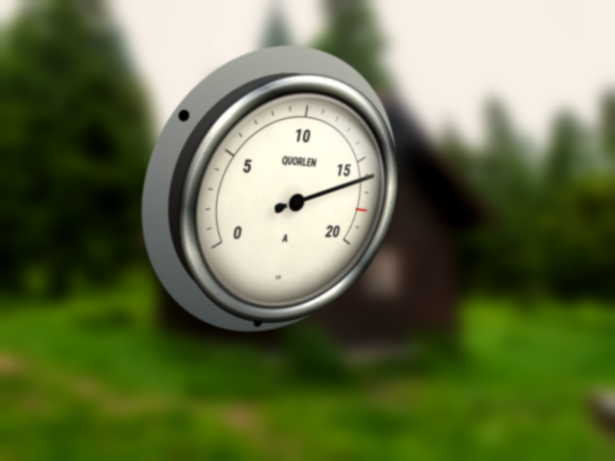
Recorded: {"value": 16, "unit": "A"}
